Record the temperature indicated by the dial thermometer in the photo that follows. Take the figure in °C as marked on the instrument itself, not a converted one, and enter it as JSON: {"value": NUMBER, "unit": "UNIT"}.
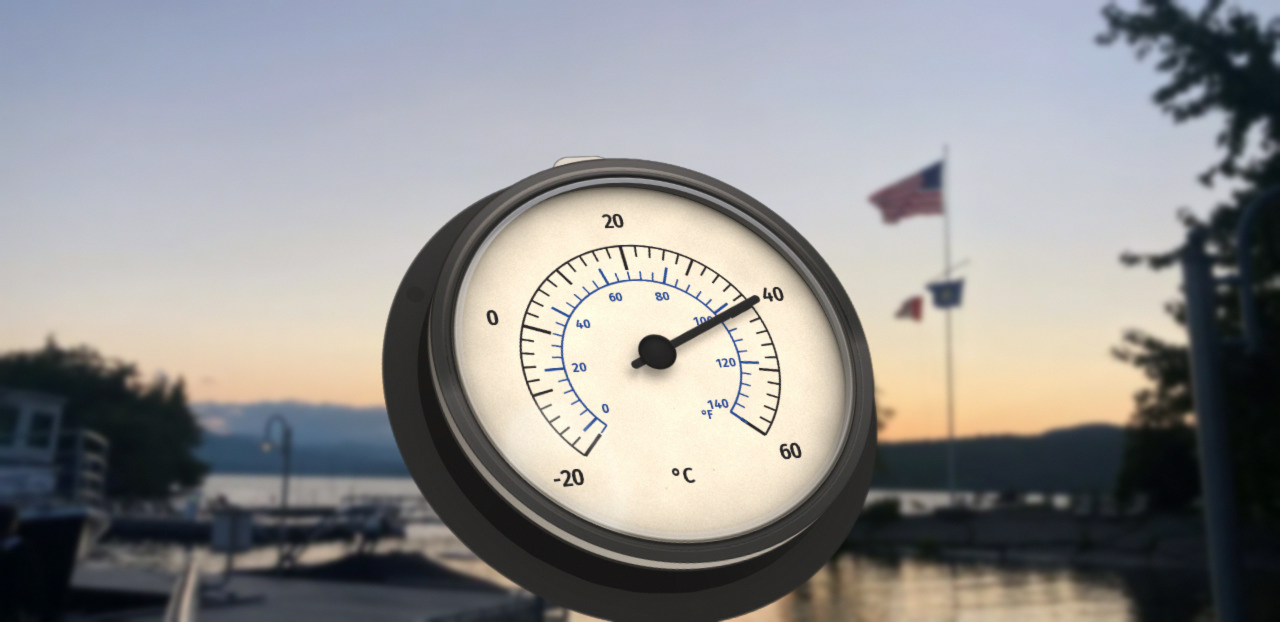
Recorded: {"value": 40, "unit": "°C"}
